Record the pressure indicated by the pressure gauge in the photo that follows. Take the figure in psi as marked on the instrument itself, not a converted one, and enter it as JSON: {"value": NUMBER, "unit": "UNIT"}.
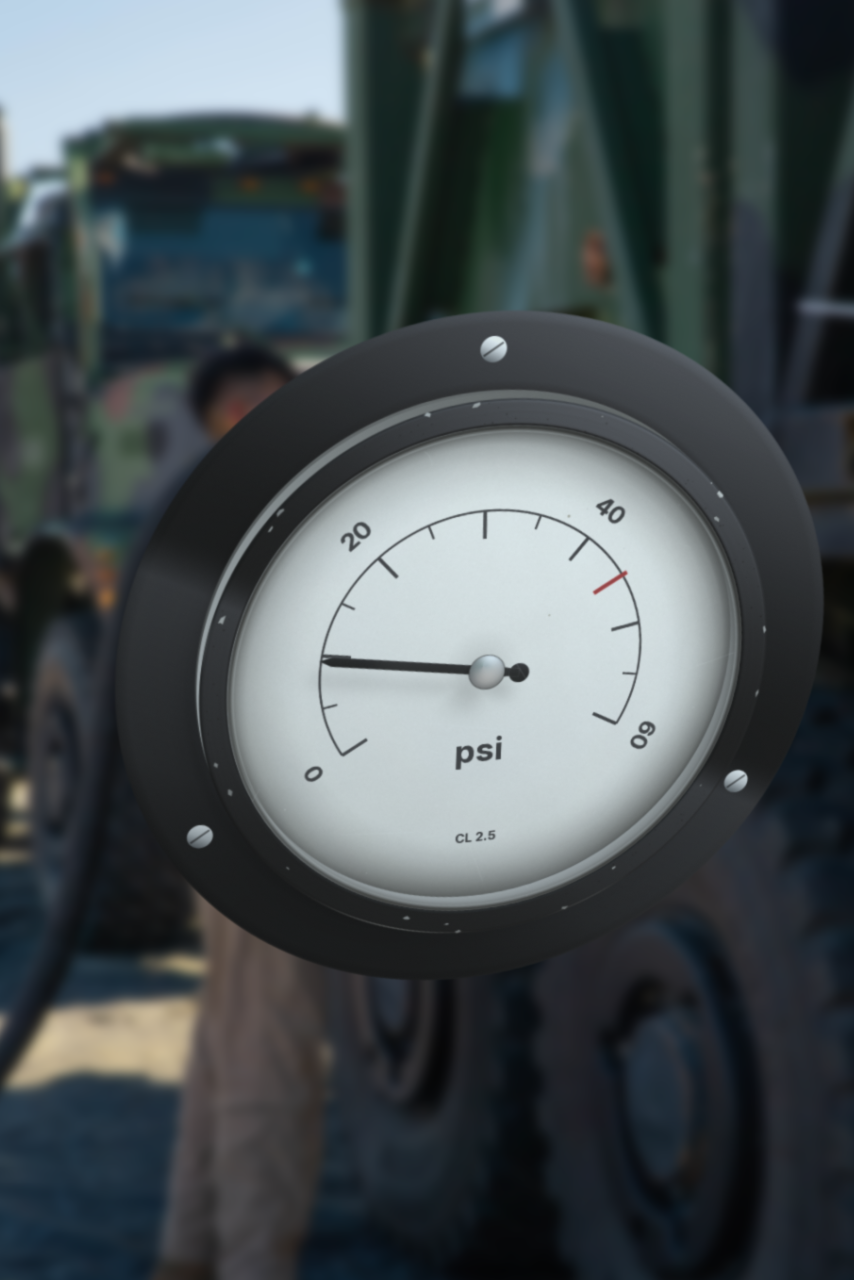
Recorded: {"value": 10, "unit": "psi"}
